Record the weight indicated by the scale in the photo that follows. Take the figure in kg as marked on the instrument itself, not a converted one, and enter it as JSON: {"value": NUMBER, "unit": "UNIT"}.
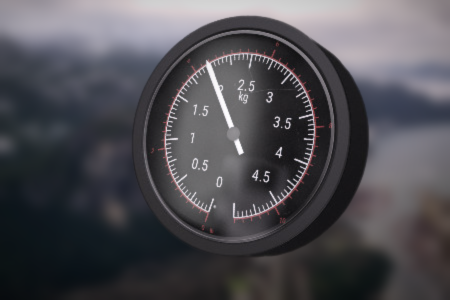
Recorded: {"value": 2, "unit": "kg"}
